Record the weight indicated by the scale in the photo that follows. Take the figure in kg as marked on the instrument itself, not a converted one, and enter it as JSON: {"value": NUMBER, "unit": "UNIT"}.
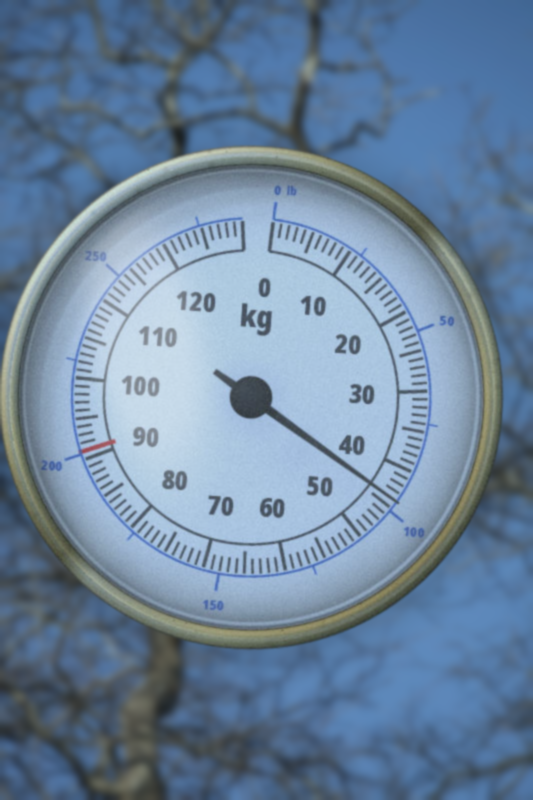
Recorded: {"value": 44, "unit": "kg"}
